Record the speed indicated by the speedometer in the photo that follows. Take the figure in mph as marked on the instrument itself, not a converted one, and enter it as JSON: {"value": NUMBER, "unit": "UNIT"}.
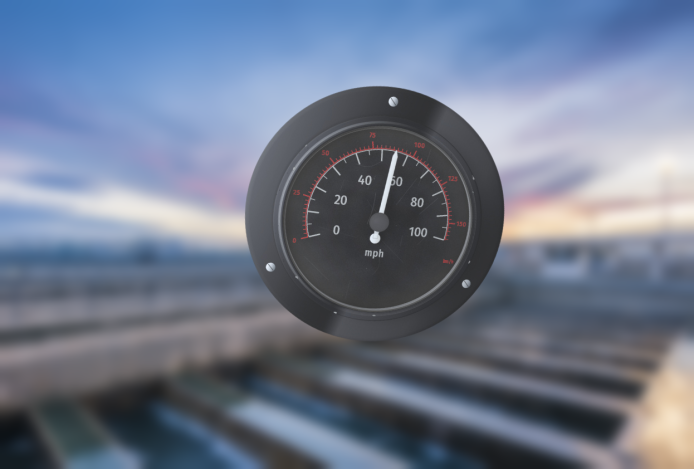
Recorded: {"value": 55, "unit": "mph"}
